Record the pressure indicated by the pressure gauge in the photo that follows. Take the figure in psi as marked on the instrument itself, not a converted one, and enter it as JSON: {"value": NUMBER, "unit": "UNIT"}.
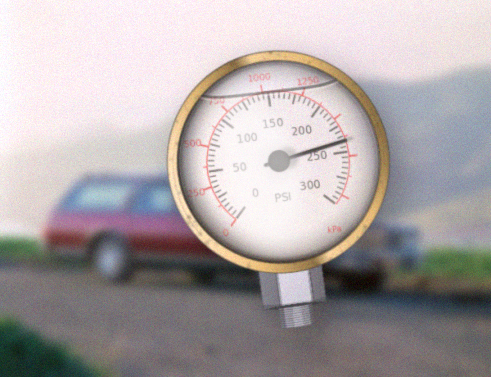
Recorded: {"value": 240, "unit": "psi"}
